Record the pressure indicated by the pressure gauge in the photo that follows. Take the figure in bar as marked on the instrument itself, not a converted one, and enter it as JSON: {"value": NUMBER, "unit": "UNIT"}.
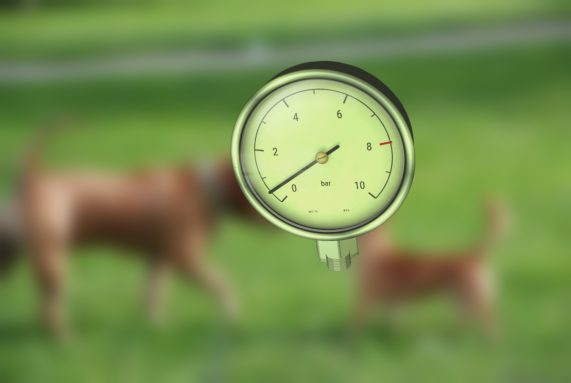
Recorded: {"value": 0.5, "unit": "bar"}
